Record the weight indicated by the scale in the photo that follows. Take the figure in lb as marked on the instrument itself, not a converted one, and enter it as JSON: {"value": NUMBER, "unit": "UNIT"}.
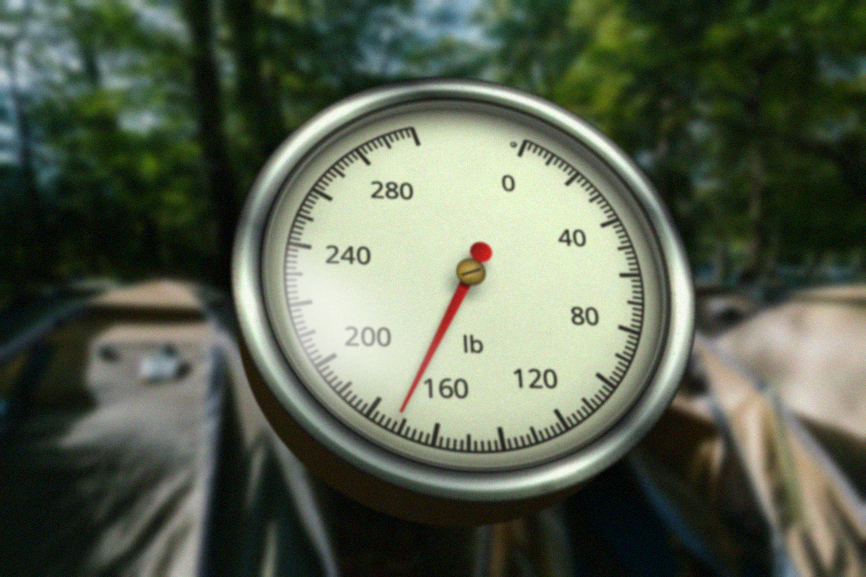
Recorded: {"value": 172, "unit": "lb"}
